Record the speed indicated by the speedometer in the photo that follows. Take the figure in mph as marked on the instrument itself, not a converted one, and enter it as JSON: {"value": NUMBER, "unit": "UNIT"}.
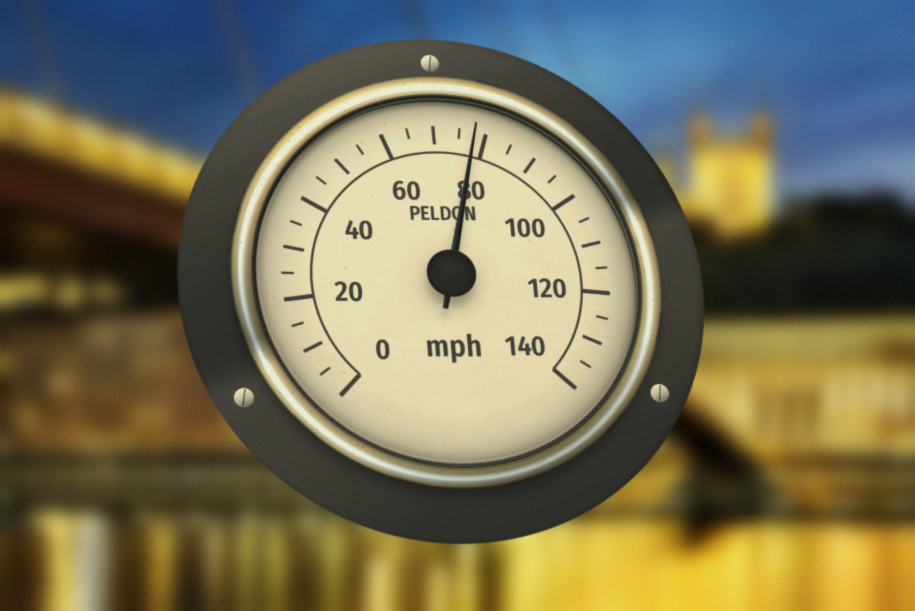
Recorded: {"value": 77.5, "unit": "mph"}
